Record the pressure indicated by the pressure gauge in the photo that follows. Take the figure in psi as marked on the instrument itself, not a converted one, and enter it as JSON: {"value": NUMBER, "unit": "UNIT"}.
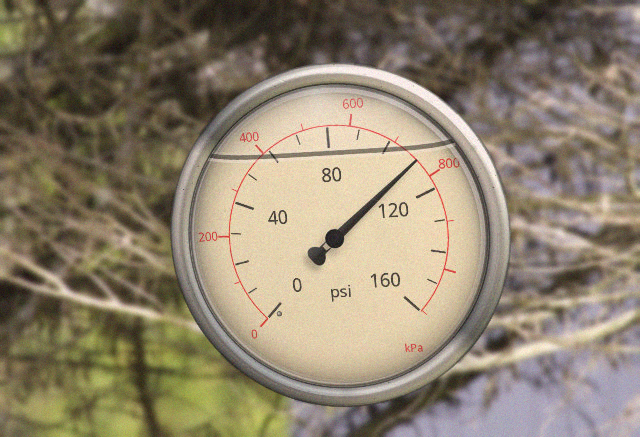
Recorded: {"value": 110, "unit": "psi"}
